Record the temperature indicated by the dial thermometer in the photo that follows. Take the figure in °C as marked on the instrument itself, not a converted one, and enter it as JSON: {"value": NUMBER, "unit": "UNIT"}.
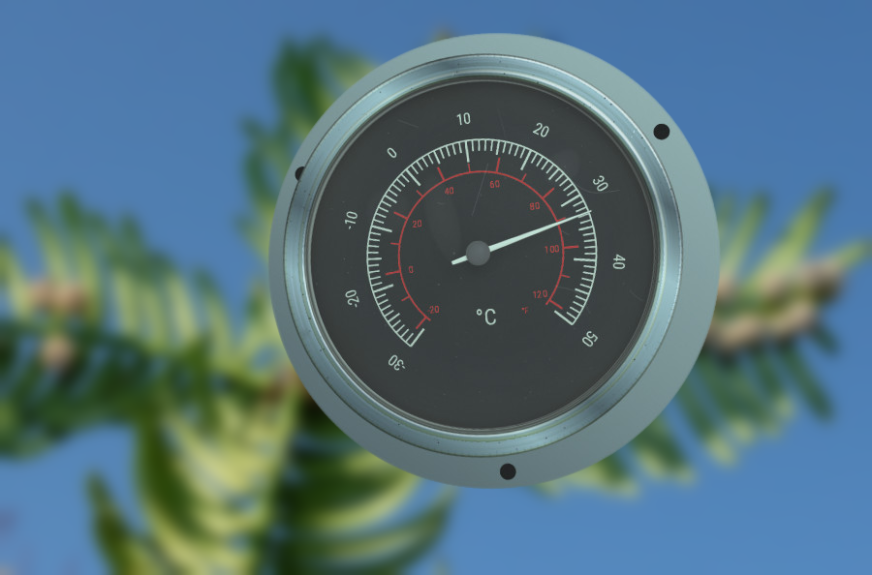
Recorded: {"value": 33, "unit": "°C"}
